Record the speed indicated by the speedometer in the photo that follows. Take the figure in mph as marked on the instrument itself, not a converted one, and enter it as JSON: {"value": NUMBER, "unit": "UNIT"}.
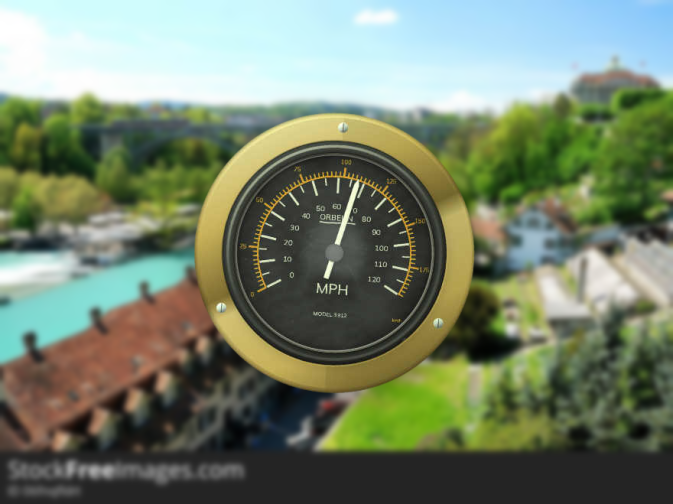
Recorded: {"value": 67.5, "unit": "mph"}
